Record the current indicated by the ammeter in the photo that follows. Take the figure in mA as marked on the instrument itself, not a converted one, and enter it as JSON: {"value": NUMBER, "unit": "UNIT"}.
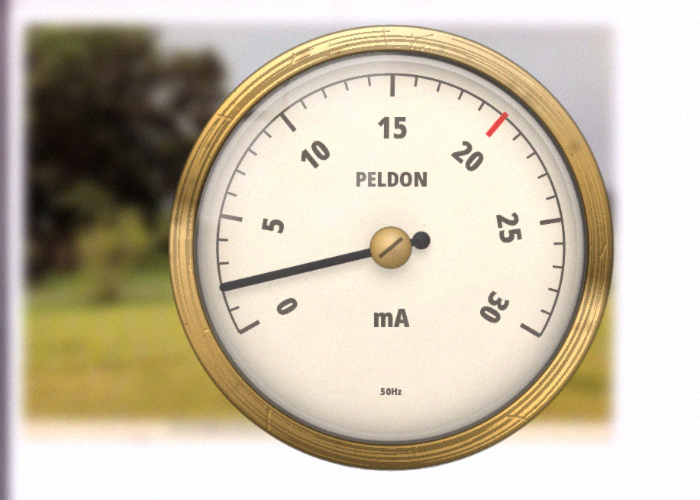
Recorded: {"value": 2, "unit": "mA"}
